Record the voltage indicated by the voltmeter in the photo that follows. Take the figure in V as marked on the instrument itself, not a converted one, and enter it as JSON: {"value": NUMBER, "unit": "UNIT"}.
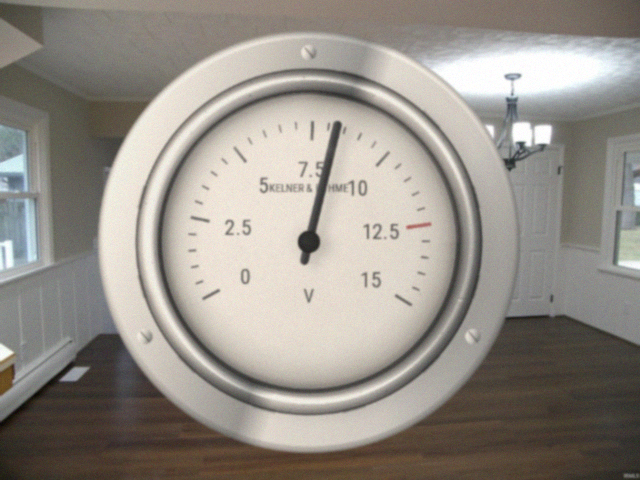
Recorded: {"value": 8.25, "unit": "V"}
